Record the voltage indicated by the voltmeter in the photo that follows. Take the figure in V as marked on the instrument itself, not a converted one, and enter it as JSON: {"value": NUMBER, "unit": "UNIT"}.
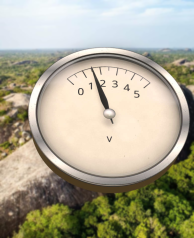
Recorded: {"value": 1.5, "unit": "V"}
